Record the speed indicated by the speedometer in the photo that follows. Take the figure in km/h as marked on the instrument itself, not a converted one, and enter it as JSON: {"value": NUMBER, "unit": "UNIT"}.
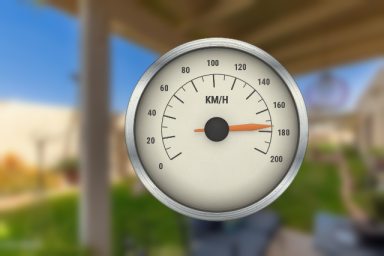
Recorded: {"value": 175, "unit": "km/h"}
